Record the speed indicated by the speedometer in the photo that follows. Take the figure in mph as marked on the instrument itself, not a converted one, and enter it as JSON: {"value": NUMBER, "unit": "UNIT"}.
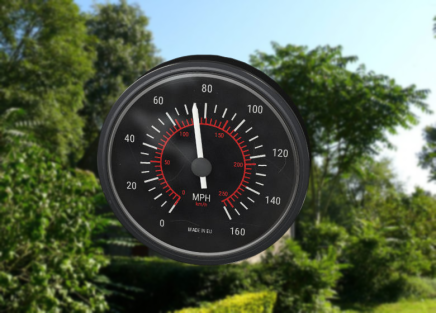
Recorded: {"value": 75, "unit": "mph"}
